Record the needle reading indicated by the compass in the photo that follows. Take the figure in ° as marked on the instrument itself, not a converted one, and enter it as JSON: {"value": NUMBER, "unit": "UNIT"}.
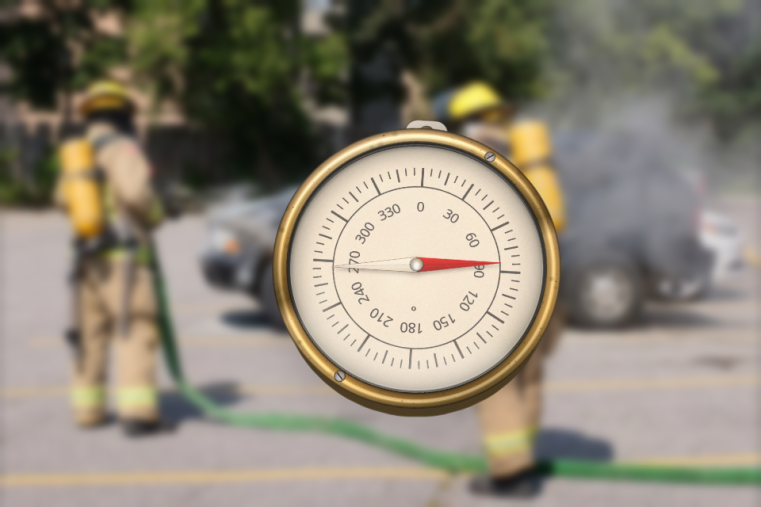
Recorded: {"value": 85, "unit": "°"}
